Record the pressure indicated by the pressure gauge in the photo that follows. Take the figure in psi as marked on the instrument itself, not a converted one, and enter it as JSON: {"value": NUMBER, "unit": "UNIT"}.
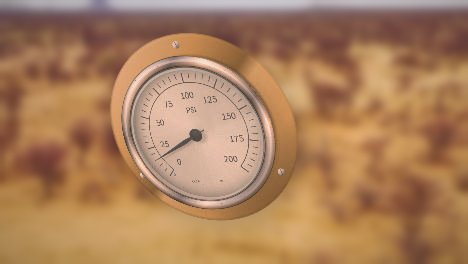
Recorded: {"value": 15, "unit": "psi"}
